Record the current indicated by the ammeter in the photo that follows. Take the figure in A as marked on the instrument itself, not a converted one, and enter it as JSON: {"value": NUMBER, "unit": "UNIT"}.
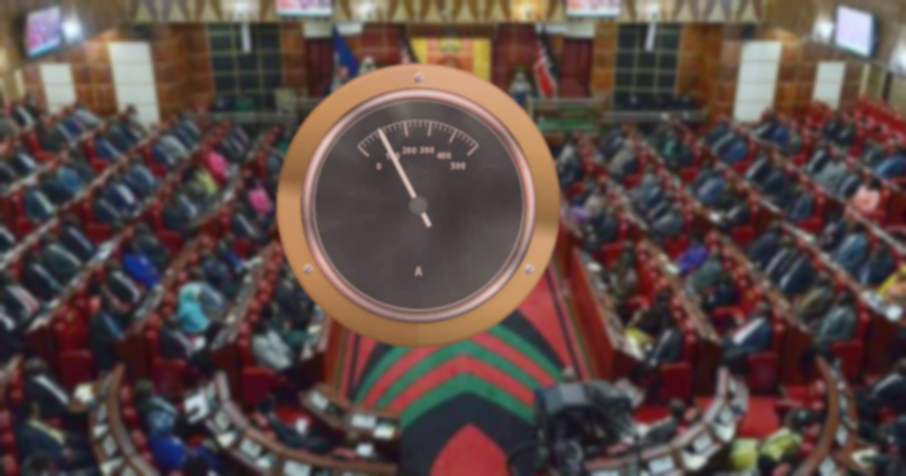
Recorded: {"value": 100, "unit": "A"}
